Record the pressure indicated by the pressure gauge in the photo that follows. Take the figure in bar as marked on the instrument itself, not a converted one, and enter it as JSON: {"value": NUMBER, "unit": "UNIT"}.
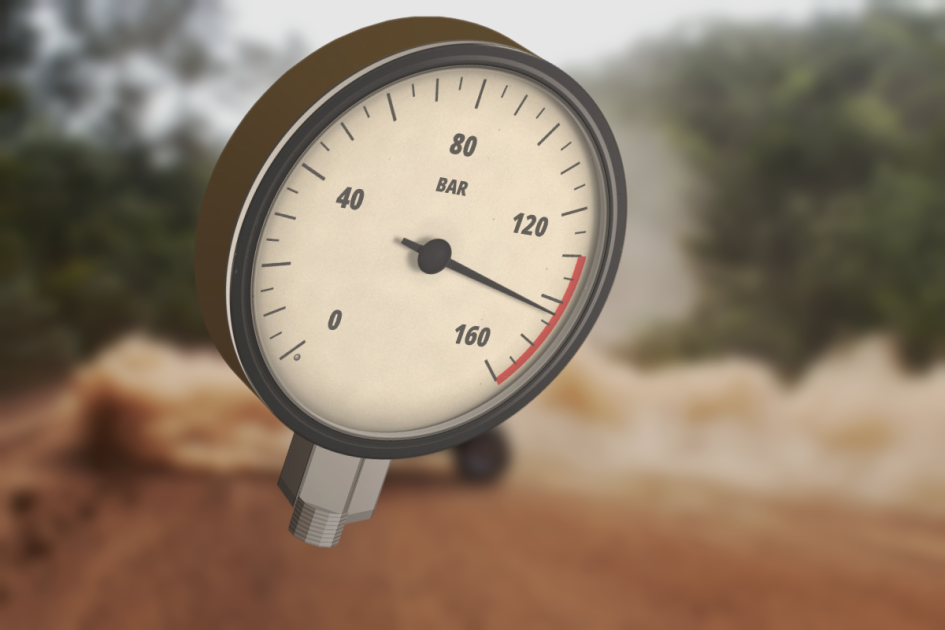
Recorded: {"value": 142.5, "unit": "bar"}
